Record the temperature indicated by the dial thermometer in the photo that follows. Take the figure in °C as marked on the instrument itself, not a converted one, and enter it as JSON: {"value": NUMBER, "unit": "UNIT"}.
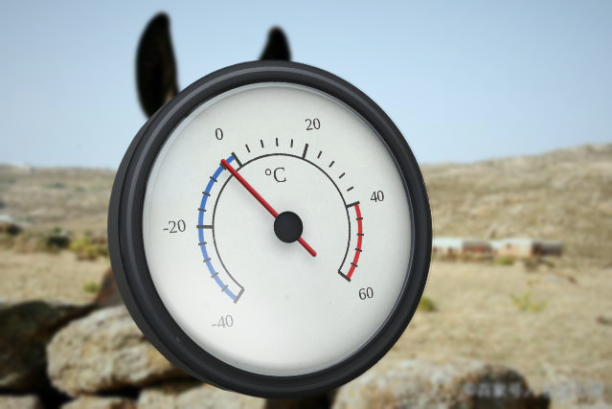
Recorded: {"value": -4, "unit": "°C"}
